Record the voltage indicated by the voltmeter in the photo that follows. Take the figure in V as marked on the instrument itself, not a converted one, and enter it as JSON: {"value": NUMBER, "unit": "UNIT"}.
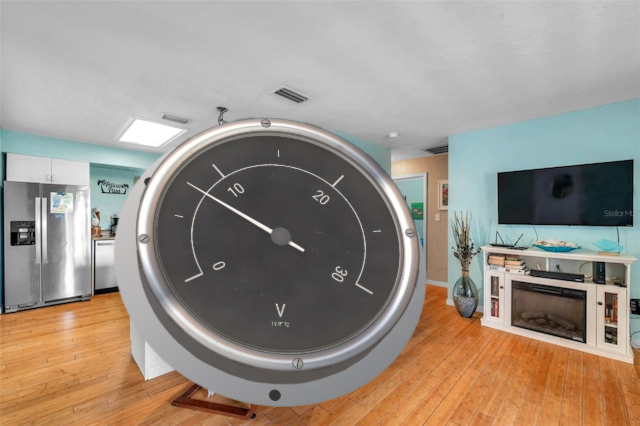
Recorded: {"value": 7.5, "unit": "V"}
